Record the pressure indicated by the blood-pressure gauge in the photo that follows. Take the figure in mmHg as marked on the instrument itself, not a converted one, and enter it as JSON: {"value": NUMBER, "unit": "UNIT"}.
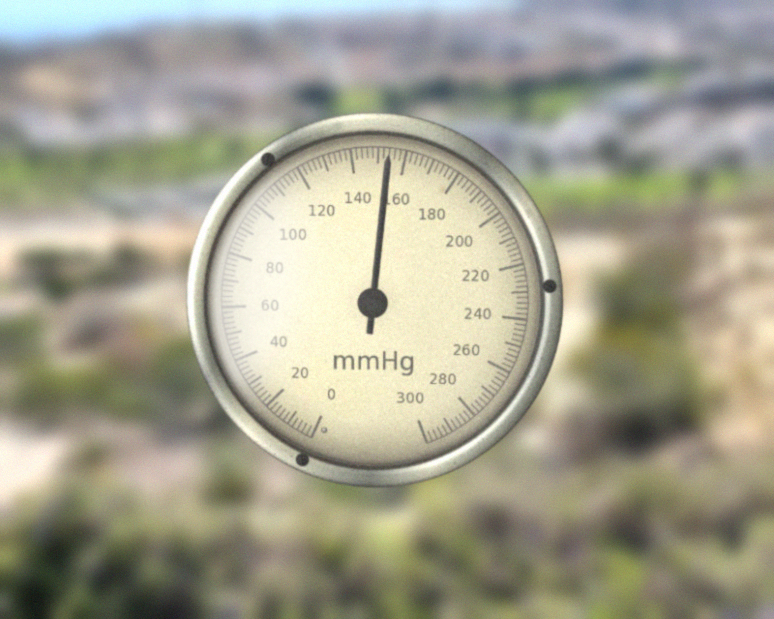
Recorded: {"value": 154, "unit": "mmHg"}
